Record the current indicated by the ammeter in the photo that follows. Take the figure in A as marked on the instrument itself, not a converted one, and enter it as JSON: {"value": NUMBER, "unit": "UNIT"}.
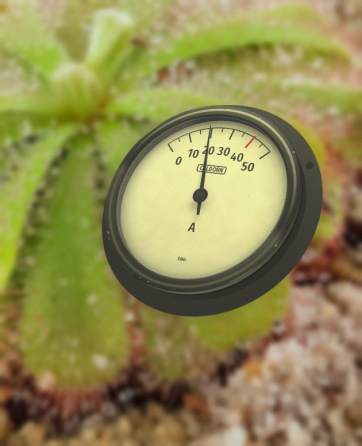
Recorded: {"value": 20, "unit": "A"}
